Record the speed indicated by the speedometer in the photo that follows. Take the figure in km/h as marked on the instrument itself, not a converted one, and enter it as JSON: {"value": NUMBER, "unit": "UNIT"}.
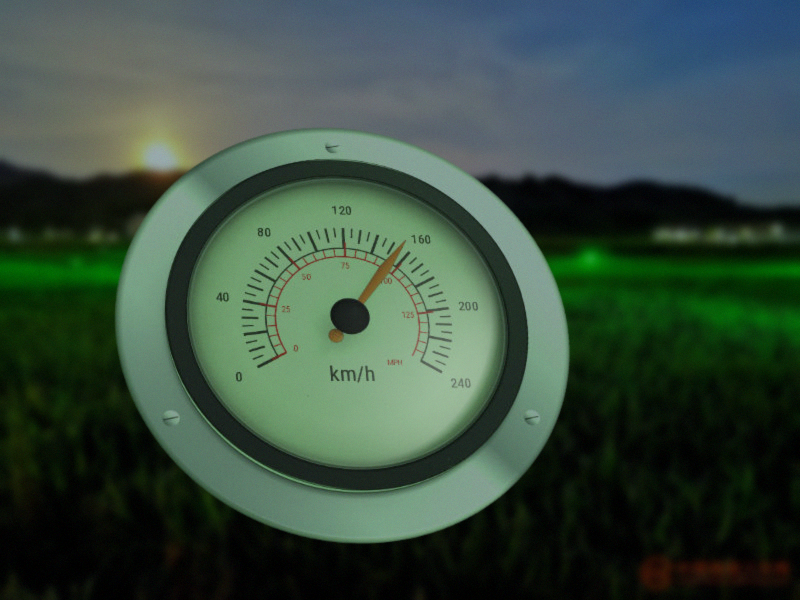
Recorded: {"value": 155, "unit": "km/h"}
